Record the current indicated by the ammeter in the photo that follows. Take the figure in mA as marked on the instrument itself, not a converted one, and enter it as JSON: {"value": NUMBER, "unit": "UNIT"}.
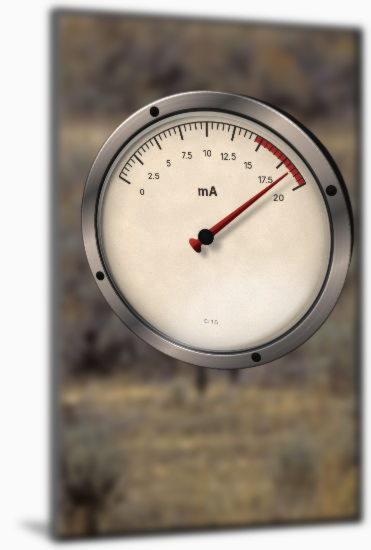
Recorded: {"value": 18.5, "unit": "mA"}
